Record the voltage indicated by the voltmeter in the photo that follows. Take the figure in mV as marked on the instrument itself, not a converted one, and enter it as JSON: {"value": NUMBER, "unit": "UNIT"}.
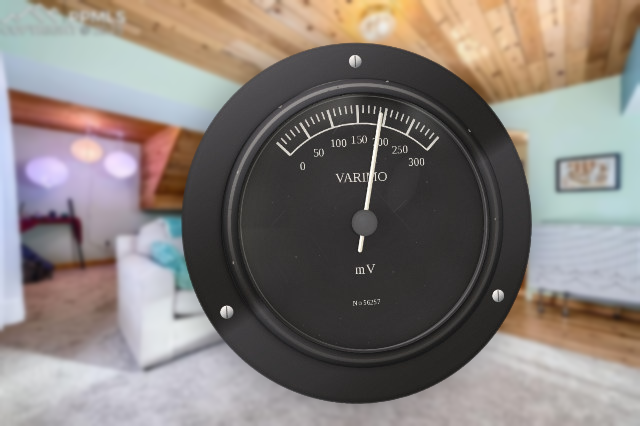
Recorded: {"value": 190, "unit": "mV"}
